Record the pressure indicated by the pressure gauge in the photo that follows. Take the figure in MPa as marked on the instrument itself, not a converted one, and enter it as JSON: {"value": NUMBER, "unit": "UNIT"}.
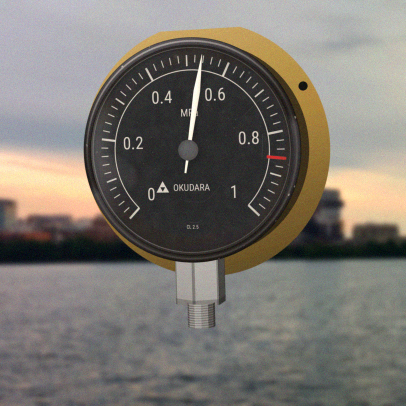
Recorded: {"value": 0.54, "unit": "MPa"}
